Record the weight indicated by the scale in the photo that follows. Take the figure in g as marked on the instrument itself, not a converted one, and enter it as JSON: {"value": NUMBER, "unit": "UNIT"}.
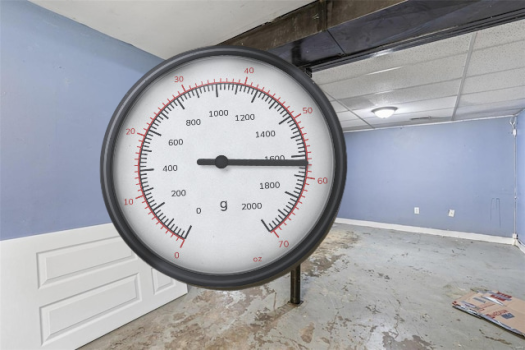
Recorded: {"value": 1640, "unit": "g"}
